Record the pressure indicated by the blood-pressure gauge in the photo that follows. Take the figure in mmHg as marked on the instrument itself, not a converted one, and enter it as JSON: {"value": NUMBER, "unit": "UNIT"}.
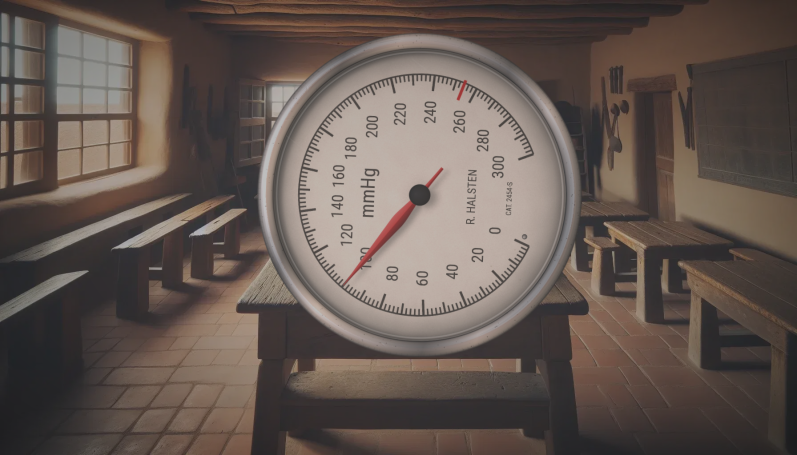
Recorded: {"value": 100, "unit": "mmHg"}
